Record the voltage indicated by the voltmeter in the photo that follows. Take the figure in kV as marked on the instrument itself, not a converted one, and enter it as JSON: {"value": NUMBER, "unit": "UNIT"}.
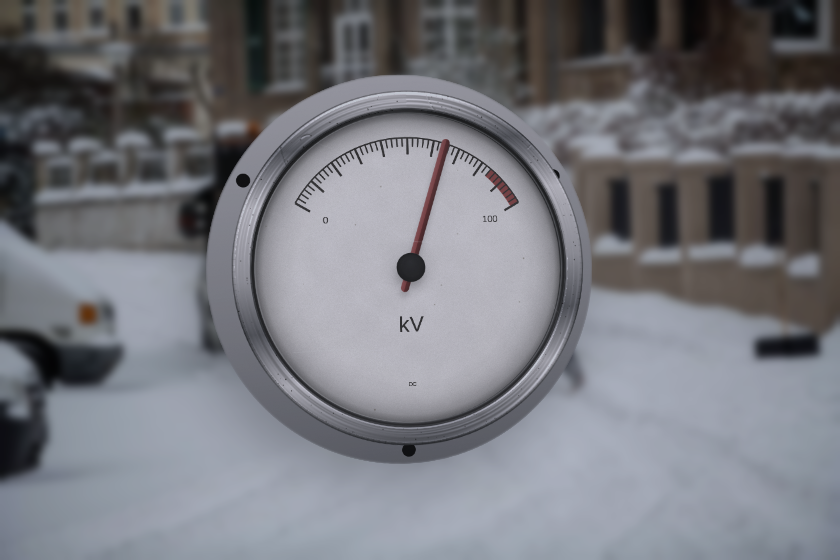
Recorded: {"value": 64, "unit": "kV"}
